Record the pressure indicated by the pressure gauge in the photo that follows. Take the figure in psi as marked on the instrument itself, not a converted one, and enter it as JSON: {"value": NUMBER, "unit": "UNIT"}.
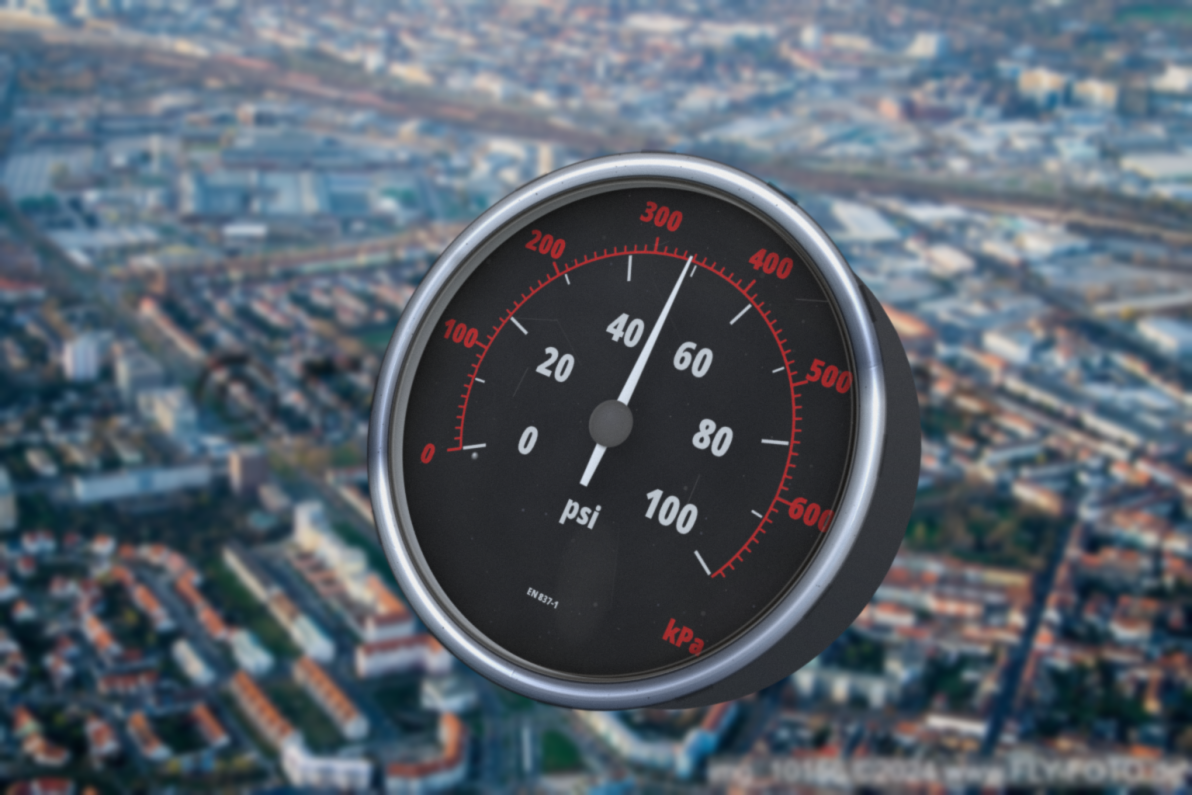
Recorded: {"value": 50, "unit": "psi"}
